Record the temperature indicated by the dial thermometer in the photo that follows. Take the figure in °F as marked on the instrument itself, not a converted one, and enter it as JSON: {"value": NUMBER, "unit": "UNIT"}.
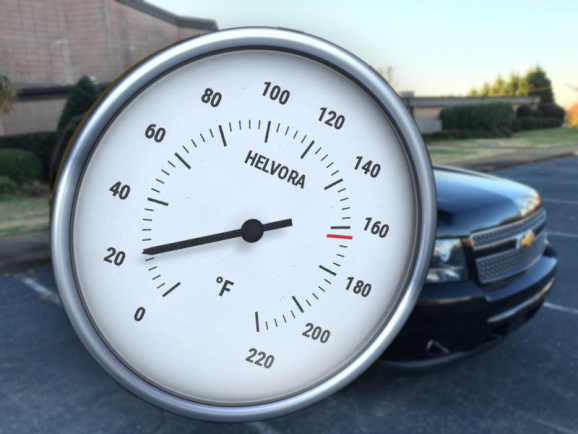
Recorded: {"value": 20, "unit": "°F"}
